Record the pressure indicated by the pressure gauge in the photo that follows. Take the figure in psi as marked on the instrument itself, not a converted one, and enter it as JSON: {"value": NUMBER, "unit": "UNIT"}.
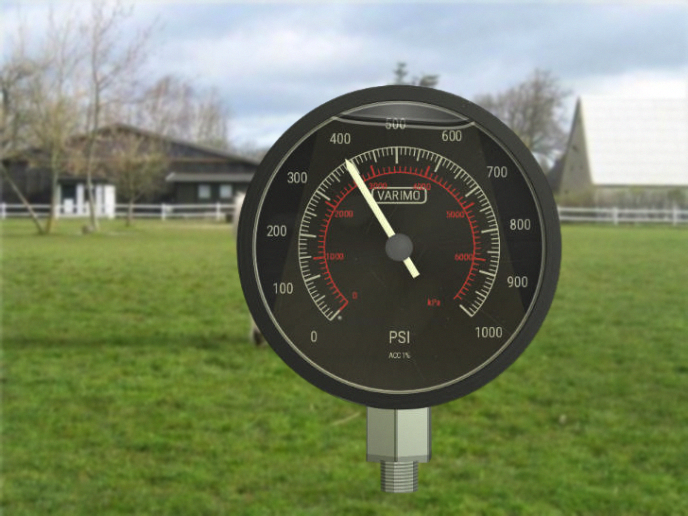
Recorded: {"value": 390, "unit": "psi"}
